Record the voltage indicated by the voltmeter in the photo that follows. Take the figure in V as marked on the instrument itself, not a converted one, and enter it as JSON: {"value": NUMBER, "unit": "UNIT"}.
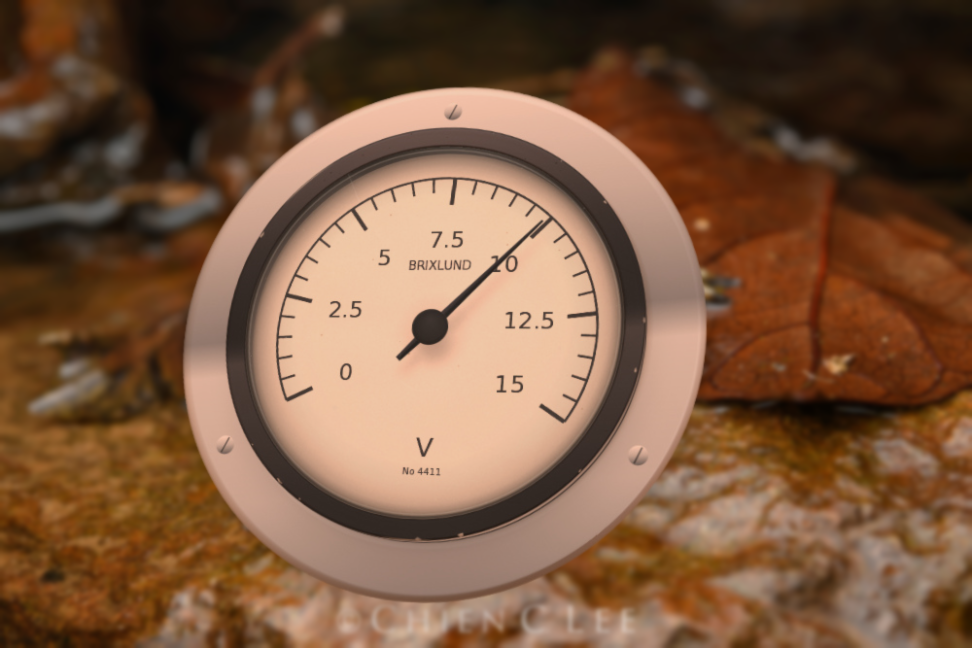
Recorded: {"value": 10, "unit": "V"}
